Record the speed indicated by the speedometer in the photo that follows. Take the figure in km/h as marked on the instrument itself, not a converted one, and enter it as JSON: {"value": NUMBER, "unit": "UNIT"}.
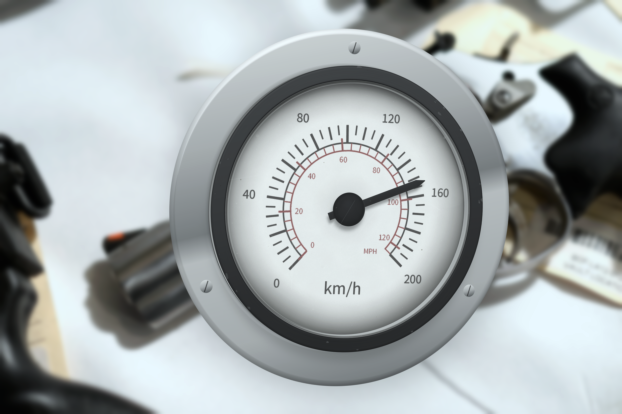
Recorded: {"value": 152.5, "unit": "km/h"}
